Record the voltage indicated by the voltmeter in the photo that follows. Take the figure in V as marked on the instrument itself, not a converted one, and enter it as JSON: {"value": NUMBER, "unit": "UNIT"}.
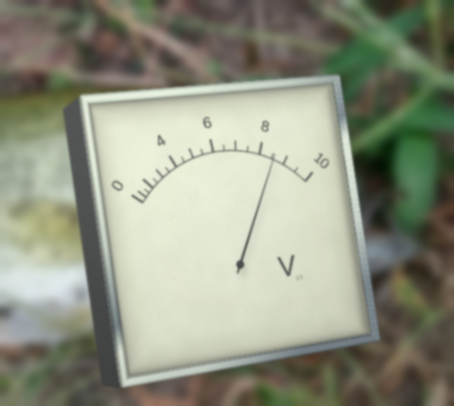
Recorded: {"value": 8.5, "unit": "V"}
